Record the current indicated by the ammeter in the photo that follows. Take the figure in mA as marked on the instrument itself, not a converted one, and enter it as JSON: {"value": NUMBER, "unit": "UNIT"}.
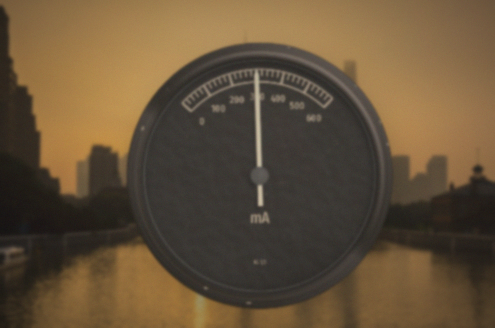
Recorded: {"value": 300, "unit": "mA"}
